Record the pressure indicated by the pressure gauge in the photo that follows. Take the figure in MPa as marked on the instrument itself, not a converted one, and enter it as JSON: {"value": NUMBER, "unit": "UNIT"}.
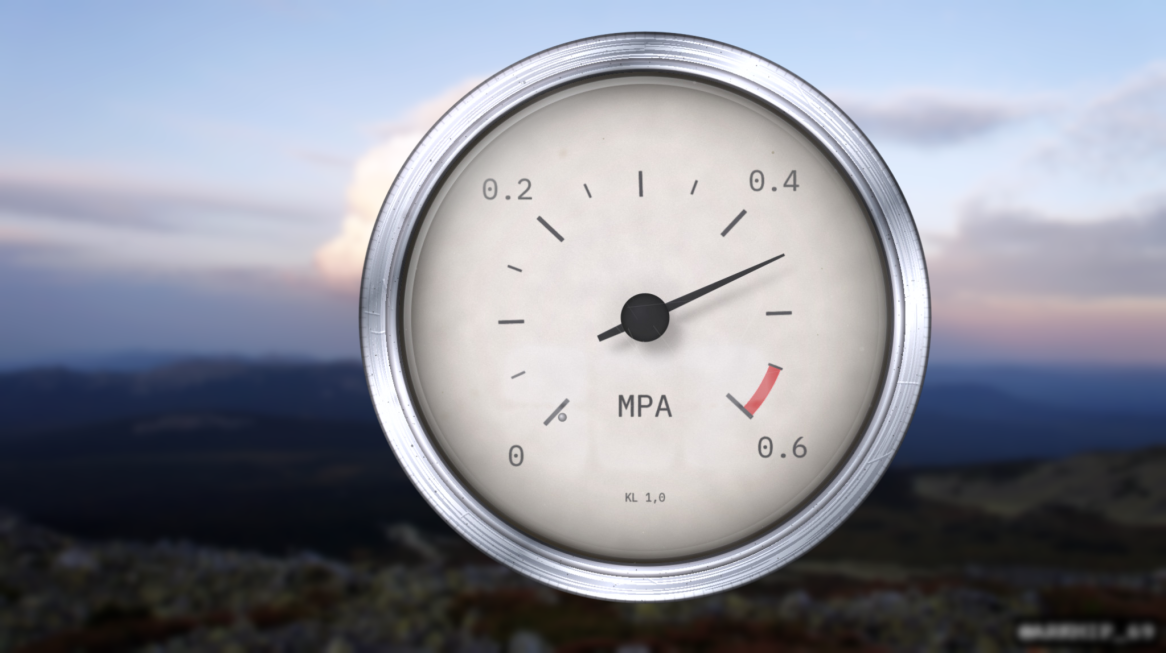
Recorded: {"value": 0.45, "unit": "MPa"}
